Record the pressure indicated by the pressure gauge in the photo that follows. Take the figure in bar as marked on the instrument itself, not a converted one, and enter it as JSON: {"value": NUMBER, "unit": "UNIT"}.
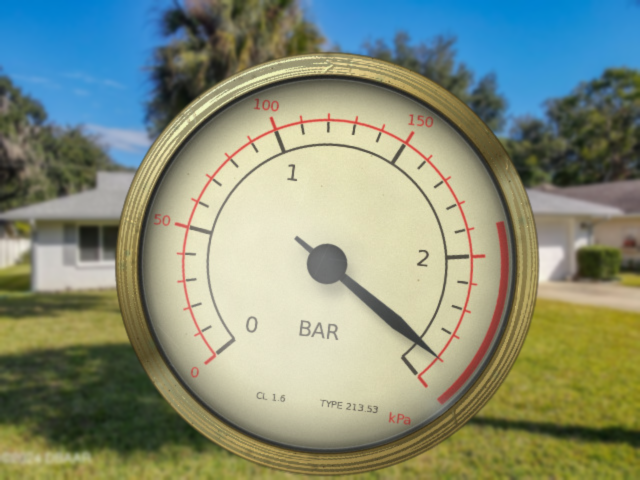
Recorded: {"value": 2.4, "unit": "bar"}
